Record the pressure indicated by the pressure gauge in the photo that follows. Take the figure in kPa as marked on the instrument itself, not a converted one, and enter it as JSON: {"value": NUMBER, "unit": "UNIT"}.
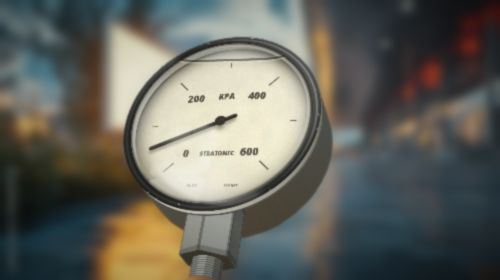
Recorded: {"value": 50, "unit": "kPa"}
